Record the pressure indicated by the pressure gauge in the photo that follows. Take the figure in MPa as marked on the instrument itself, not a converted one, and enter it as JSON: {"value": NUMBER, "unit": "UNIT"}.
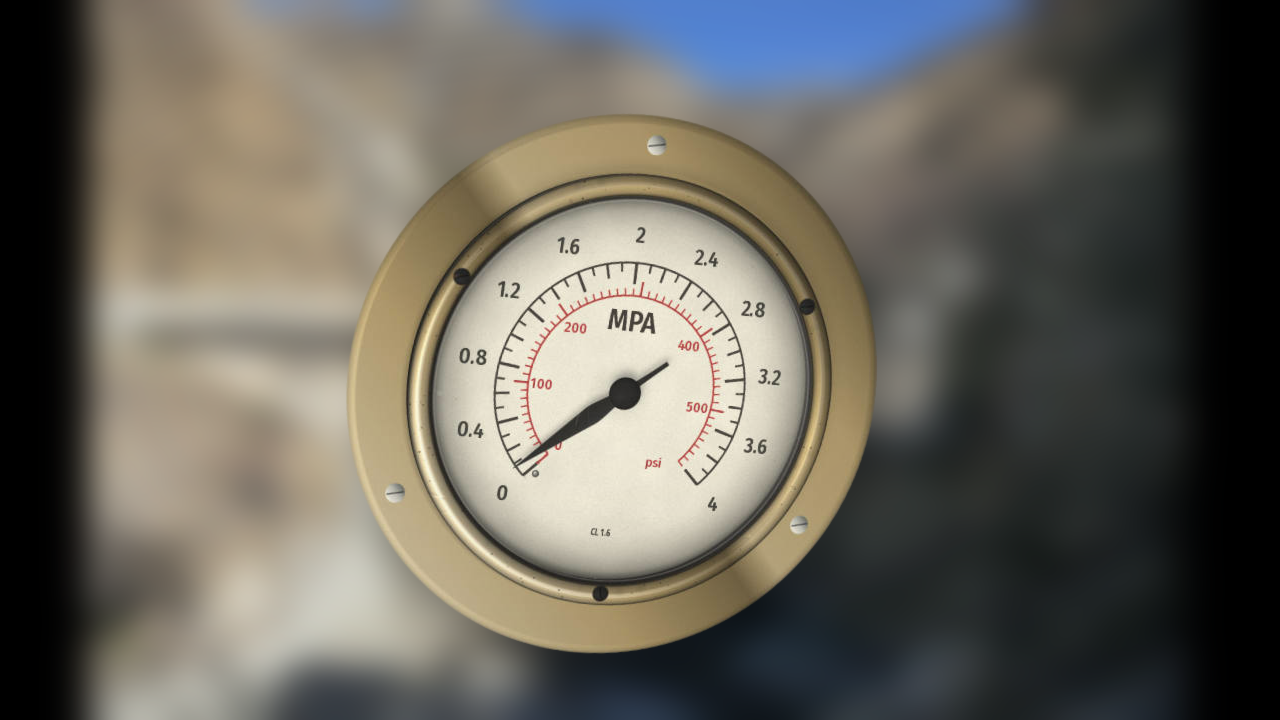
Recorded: {"value": 0.1, "unit": "MPa"}
